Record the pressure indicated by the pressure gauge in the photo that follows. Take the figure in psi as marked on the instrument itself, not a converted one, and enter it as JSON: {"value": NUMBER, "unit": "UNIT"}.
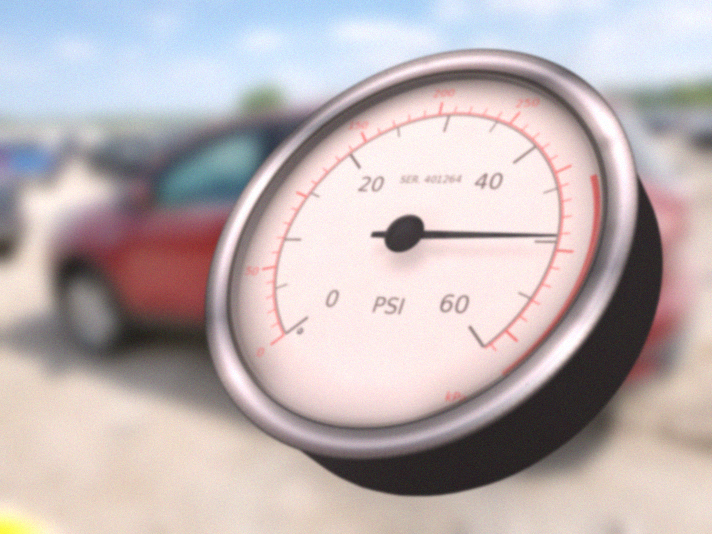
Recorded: {"value": 50, "unit": "psi"}
